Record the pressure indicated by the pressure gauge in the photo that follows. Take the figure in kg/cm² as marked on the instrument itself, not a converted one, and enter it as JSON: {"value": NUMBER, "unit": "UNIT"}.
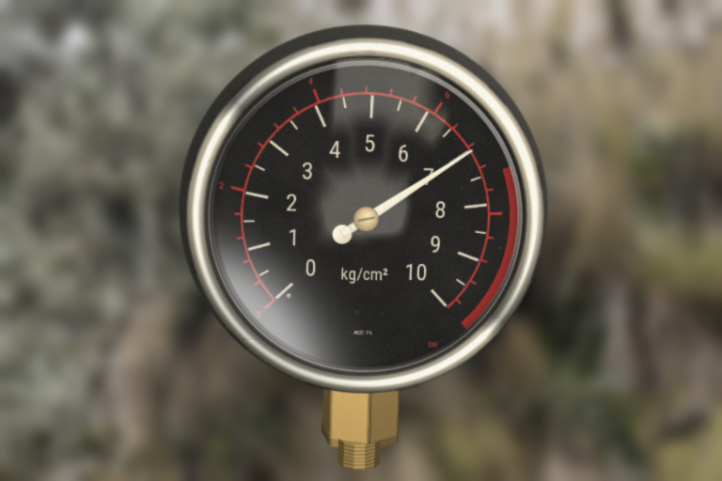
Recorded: {"value": 7, "unit": "kg/cm²"}
